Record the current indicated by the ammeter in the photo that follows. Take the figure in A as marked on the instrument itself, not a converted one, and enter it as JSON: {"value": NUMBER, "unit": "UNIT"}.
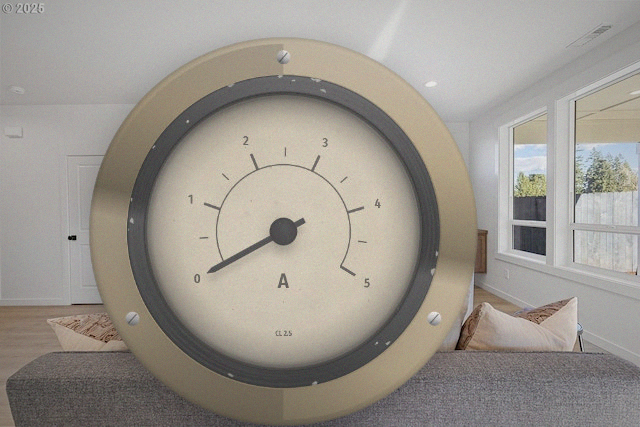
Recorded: {"value": 0, "unit": "A"}
